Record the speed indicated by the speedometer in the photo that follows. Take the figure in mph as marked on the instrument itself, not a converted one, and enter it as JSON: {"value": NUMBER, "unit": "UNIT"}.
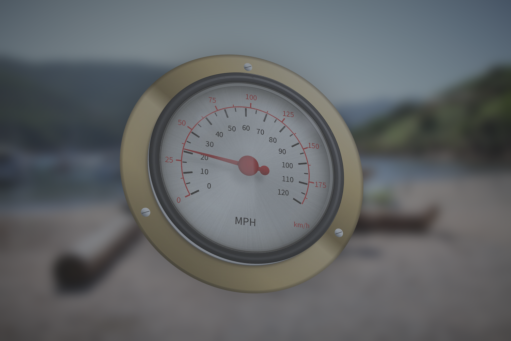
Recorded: {"value": 20, "unit": "mph"}
